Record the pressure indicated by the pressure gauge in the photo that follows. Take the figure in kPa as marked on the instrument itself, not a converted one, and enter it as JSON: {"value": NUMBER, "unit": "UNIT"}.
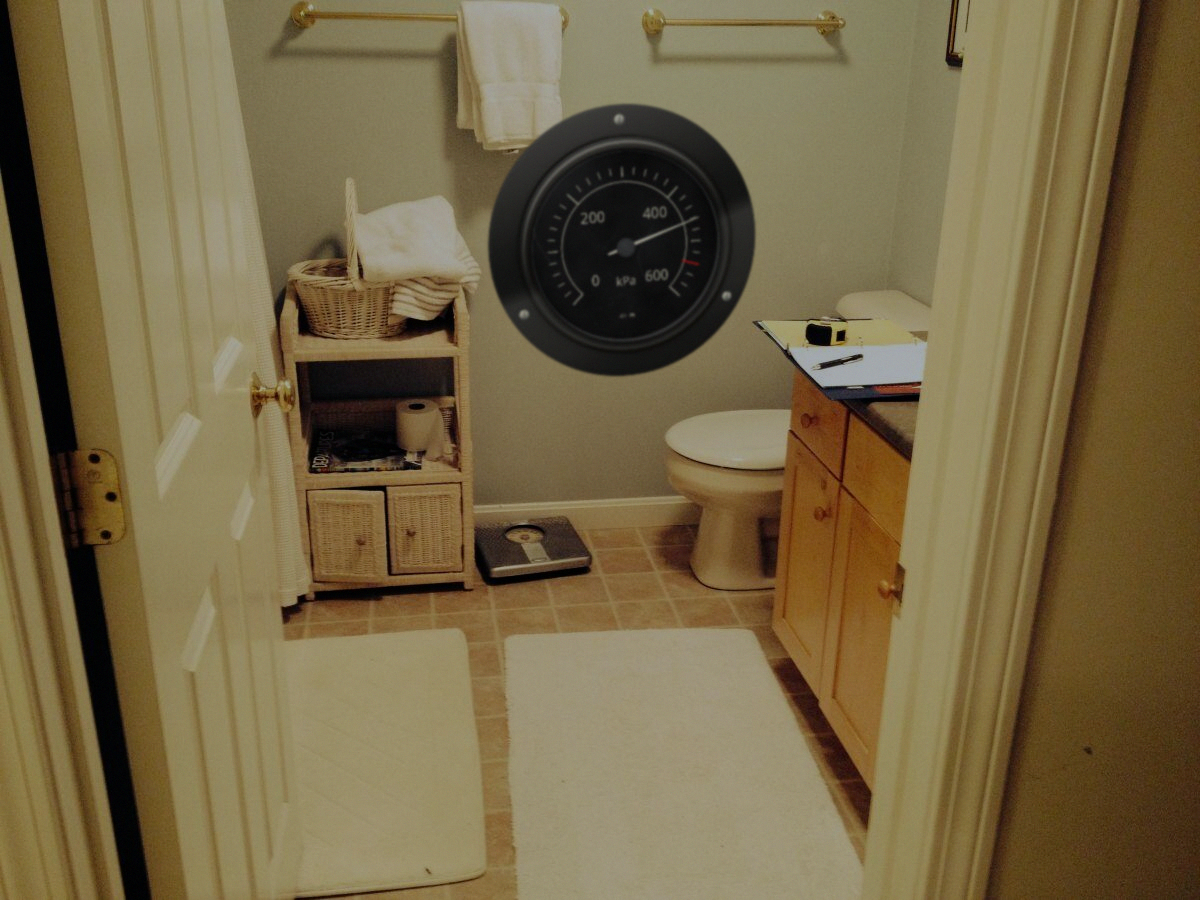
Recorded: {"value": 460, "unit": "kPa"}
